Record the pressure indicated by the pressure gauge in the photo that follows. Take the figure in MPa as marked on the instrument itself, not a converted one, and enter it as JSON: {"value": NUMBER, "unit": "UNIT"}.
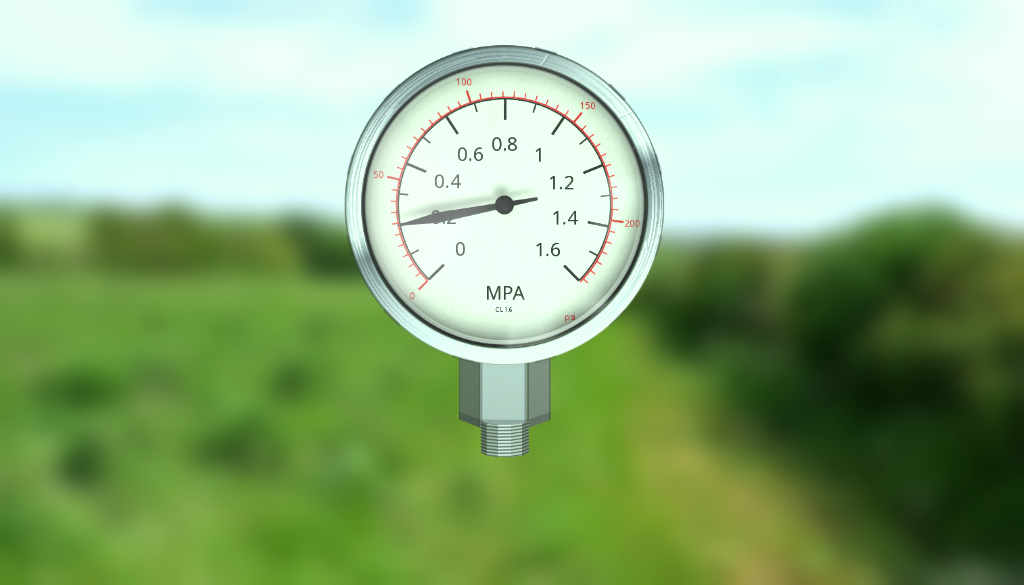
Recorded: {"value": 0.2, "unit": "MPa"}
